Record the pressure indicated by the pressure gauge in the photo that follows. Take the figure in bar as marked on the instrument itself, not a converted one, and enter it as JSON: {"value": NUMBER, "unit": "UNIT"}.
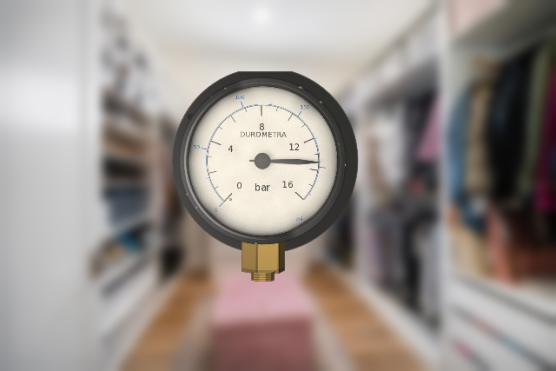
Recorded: {"value": 13.5, "unit": "bar"}
